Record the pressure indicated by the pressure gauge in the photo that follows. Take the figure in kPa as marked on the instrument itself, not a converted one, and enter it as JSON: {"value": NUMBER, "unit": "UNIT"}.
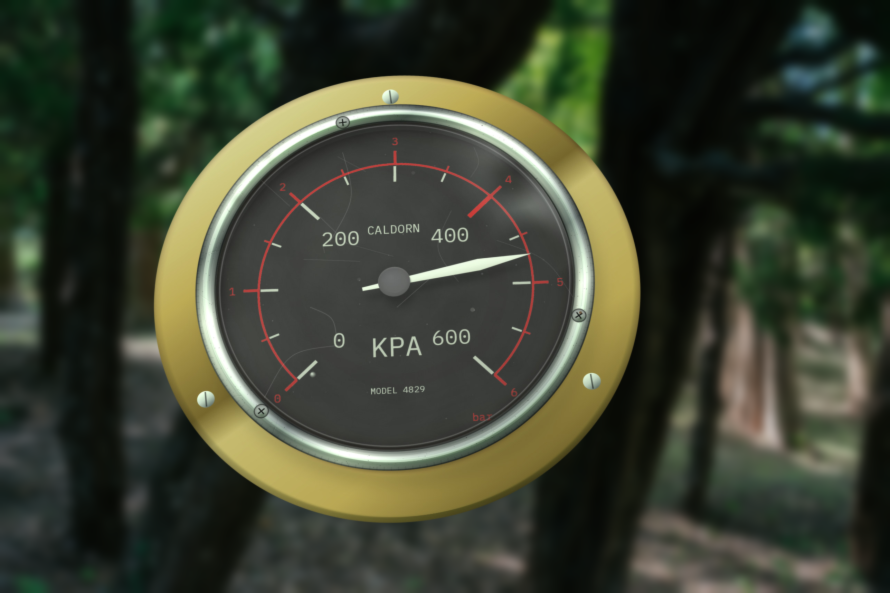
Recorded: {"value": 475, "unit": "kPa"}
